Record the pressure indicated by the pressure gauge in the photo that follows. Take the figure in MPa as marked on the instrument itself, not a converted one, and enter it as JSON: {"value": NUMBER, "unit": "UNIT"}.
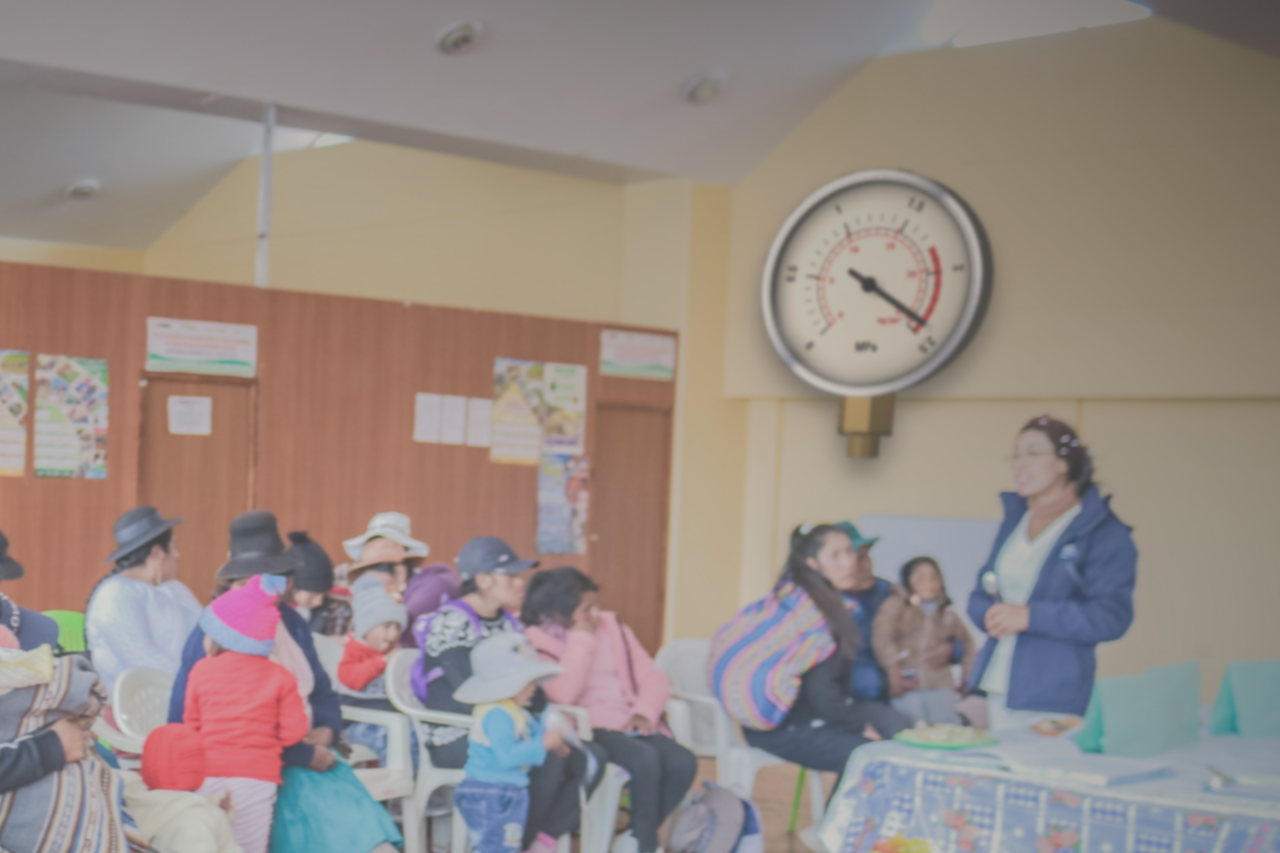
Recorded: {"value": 2.4, "unit": "MPa"}
